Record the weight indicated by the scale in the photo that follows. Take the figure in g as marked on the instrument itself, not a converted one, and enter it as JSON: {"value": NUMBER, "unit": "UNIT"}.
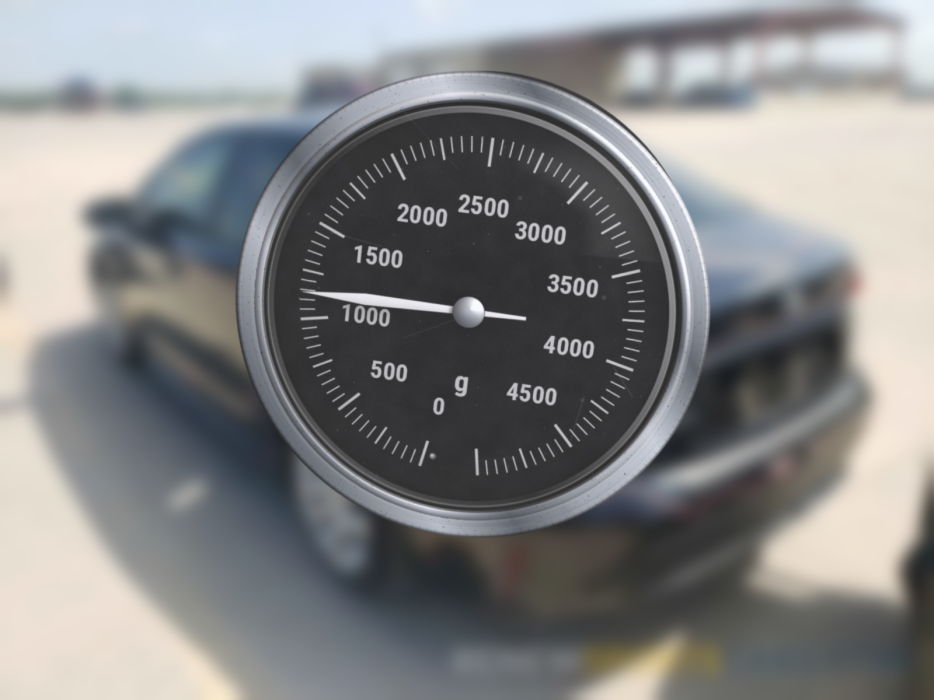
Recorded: {"value": 1150, "unit": "g"}
